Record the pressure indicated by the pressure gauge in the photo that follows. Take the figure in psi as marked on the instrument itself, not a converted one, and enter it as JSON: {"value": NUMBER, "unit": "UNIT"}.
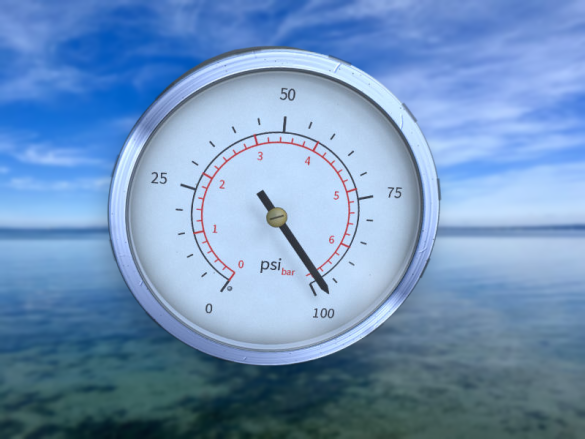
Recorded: {"value": 97.5, "unit": "psi"}
